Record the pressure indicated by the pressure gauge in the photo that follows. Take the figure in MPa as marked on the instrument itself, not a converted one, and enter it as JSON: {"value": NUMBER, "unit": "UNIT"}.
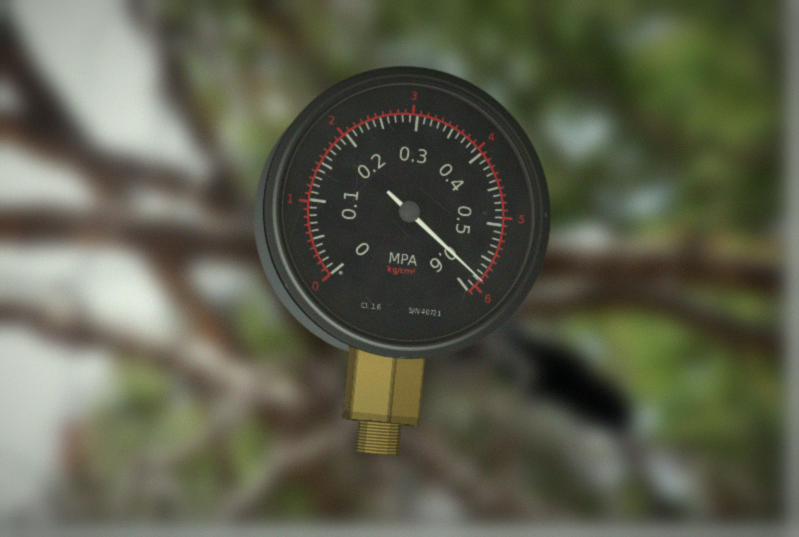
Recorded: {"value": 0.58, "unit": "MPa"}
